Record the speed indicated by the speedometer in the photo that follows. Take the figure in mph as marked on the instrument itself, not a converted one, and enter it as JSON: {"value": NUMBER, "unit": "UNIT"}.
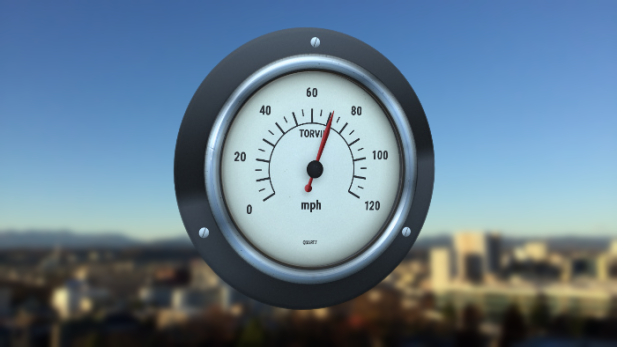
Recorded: {"value": 70, "unit": "mph"}
